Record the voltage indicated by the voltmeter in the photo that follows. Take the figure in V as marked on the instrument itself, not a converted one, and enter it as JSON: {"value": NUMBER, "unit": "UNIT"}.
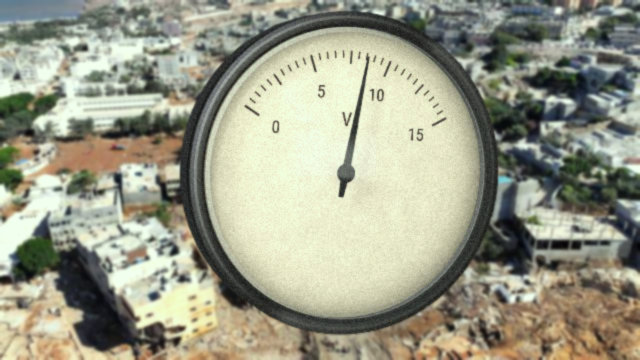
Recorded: {"value": 8.5, "unit": "V"}
